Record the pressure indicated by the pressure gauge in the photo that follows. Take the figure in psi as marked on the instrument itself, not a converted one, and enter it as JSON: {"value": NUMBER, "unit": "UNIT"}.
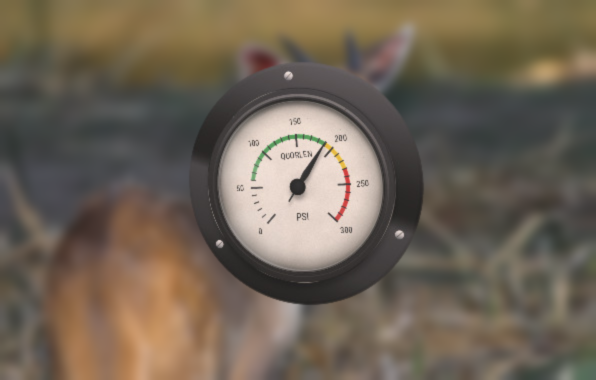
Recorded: {"value": 190, "unit": "psi"}
